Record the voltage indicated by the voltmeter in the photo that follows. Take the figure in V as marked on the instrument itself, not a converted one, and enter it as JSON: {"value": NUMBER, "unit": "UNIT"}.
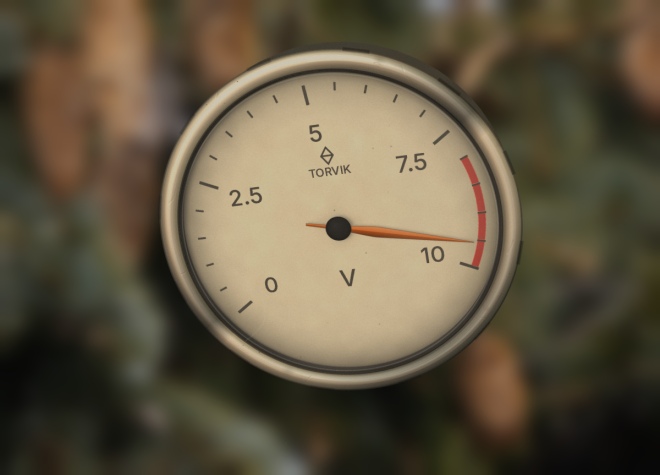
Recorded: {"value": 9.5, "unit": "V"}
